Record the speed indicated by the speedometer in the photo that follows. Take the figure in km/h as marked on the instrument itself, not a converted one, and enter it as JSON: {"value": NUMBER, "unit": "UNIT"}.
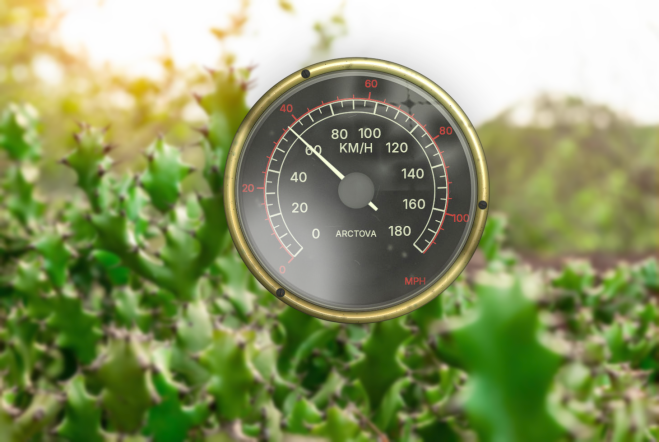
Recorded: {"value": 60, "unit": "km/h"}
